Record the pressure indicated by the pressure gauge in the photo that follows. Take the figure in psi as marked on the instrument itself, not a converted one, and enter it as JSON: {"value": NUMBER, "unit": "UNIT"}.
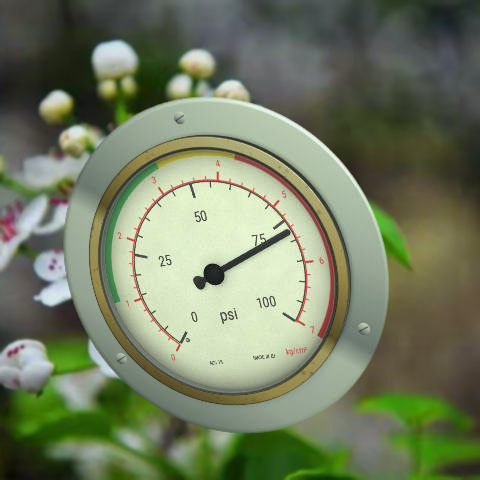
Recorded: {"value": 77.5, "unit": "psi"}
